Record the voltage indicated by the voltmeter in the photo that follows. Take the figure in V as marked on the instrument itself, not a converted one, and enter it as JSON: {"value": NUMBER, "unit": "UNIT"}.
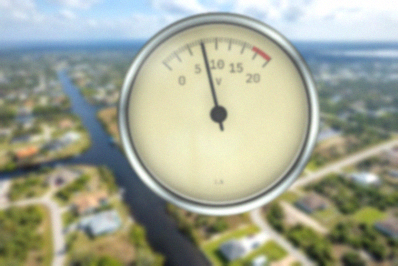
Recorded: {"value": 7.5, "unit": "V"}
